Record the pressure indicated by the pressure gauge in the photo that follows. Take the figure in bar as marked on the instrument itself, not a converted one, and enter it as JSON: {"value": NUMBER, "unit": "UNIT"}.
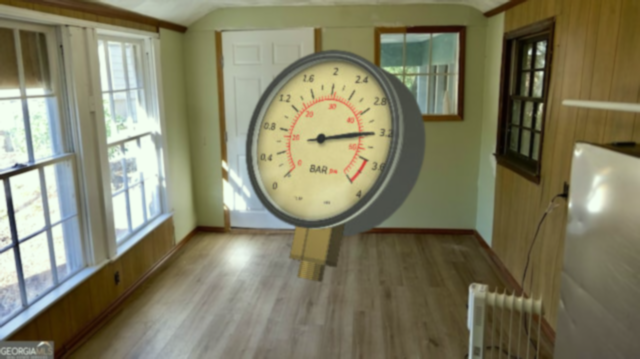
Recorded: {"value": 3.2, "unit": "bar"}
